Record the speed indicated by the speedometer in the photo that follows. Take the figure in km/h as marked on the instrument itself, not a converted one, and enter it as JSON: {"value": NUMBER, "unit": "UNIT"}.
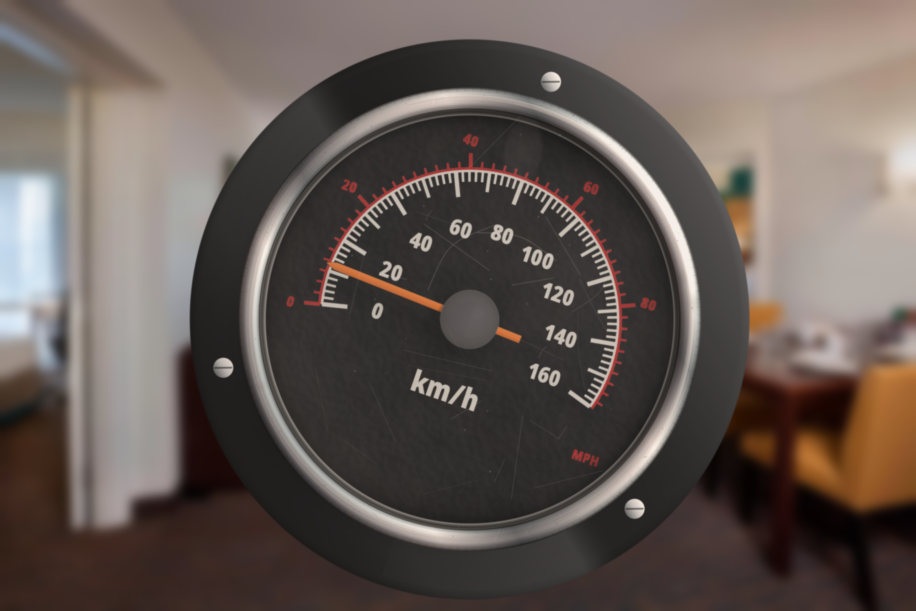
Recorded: {"value": 12, "unit": "km/h"}
